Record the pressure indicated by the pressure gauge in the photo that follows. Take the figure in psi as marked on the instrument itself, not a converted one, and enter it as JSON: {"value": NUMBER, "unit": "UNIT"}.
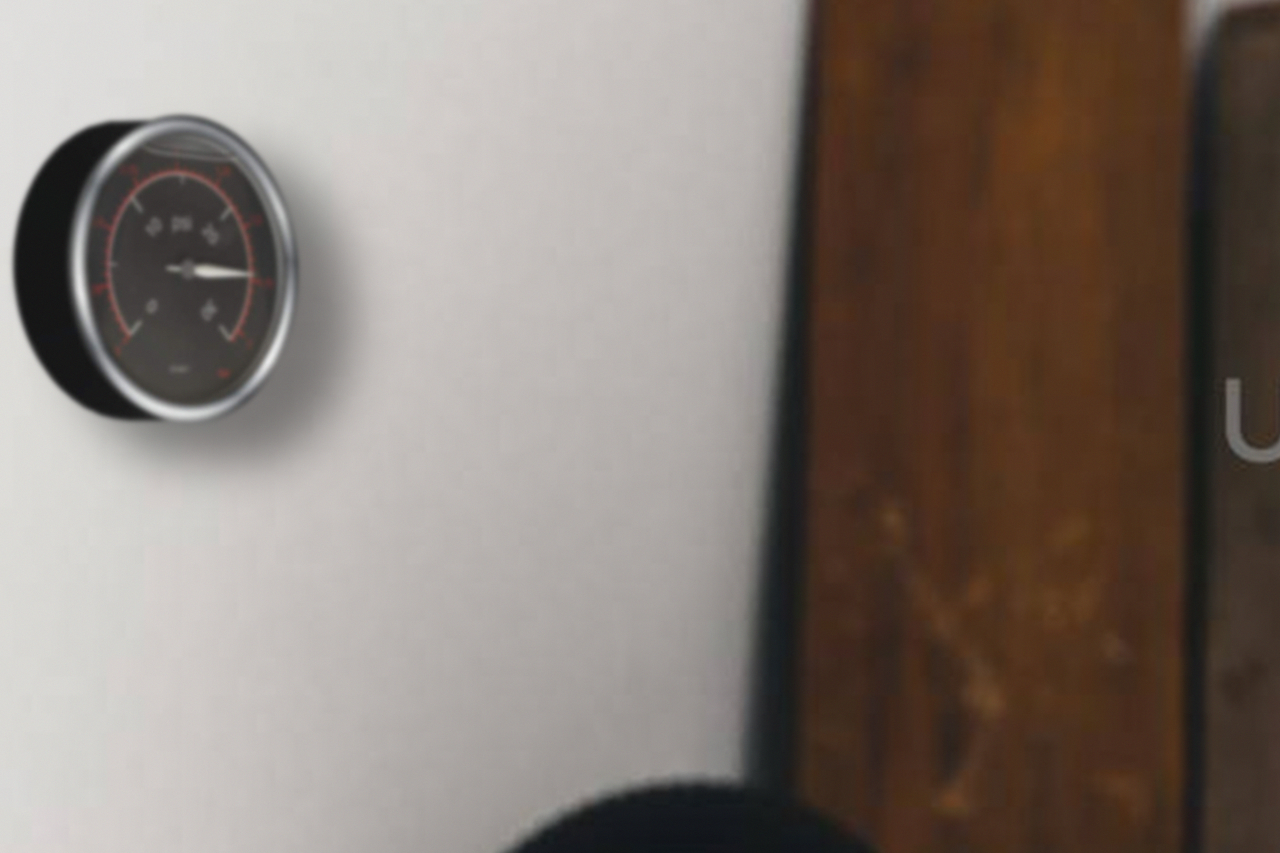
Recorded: {"value": 25, "unit": "psi"}
